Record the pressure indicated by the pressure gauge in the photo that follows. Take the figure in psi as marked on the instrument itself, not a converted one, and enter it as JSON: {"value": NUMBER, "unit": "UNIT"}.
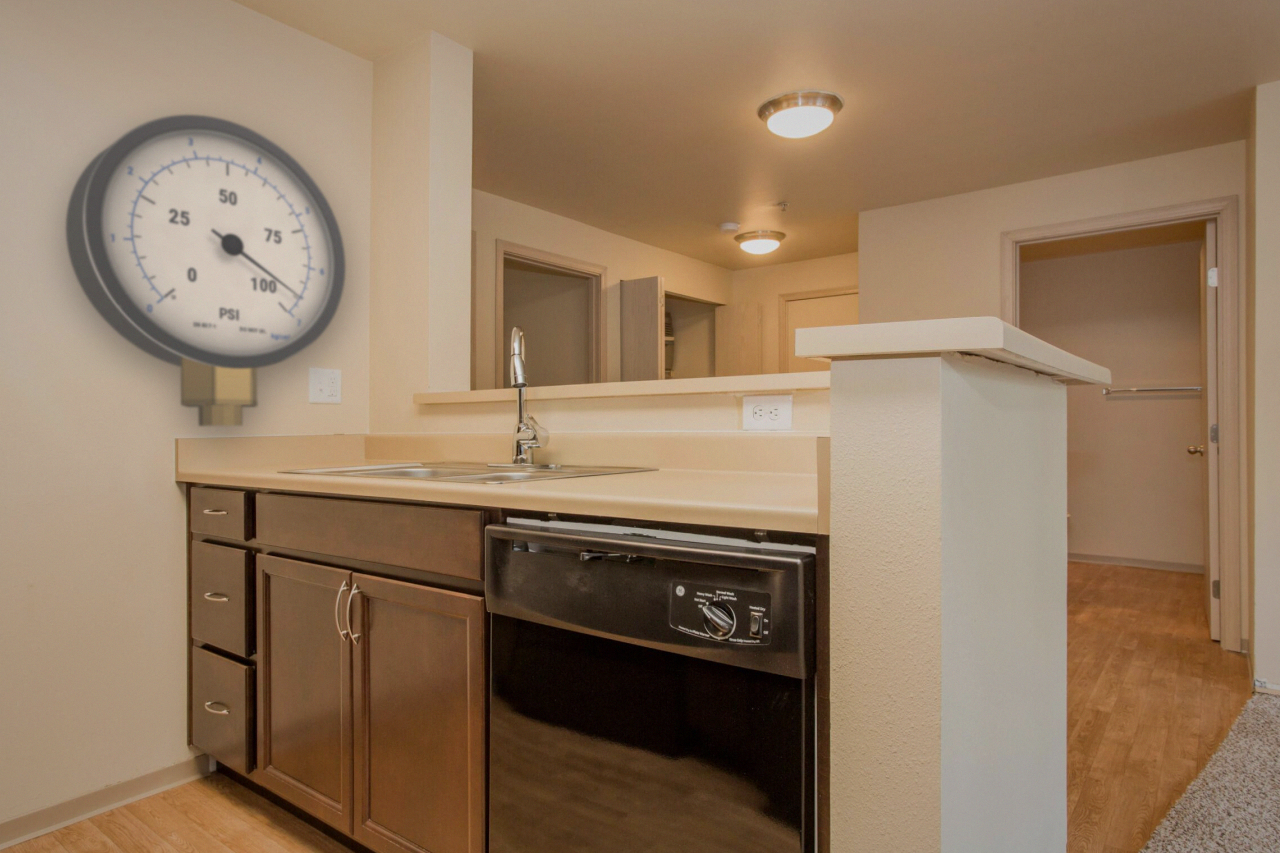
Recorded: {"value": 95, "unit": "psi"}
